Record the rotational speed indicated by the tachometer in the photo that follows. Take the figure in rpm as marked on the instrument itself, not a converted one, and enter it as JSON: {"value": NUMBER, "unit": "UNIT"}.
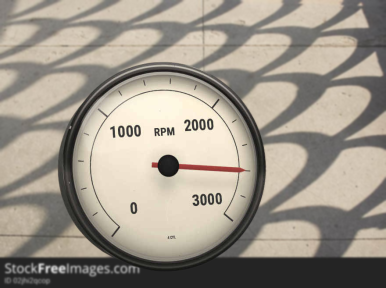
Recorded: {"value": 2600, "unit": "rpm"}
